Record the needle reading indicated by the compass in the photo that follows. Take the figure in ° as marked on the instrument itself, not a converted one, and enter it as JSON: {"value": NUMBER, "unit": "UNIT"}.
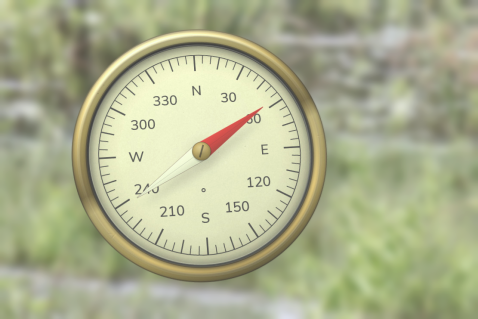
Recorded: {"value": 57.5, "unit": "°"}
